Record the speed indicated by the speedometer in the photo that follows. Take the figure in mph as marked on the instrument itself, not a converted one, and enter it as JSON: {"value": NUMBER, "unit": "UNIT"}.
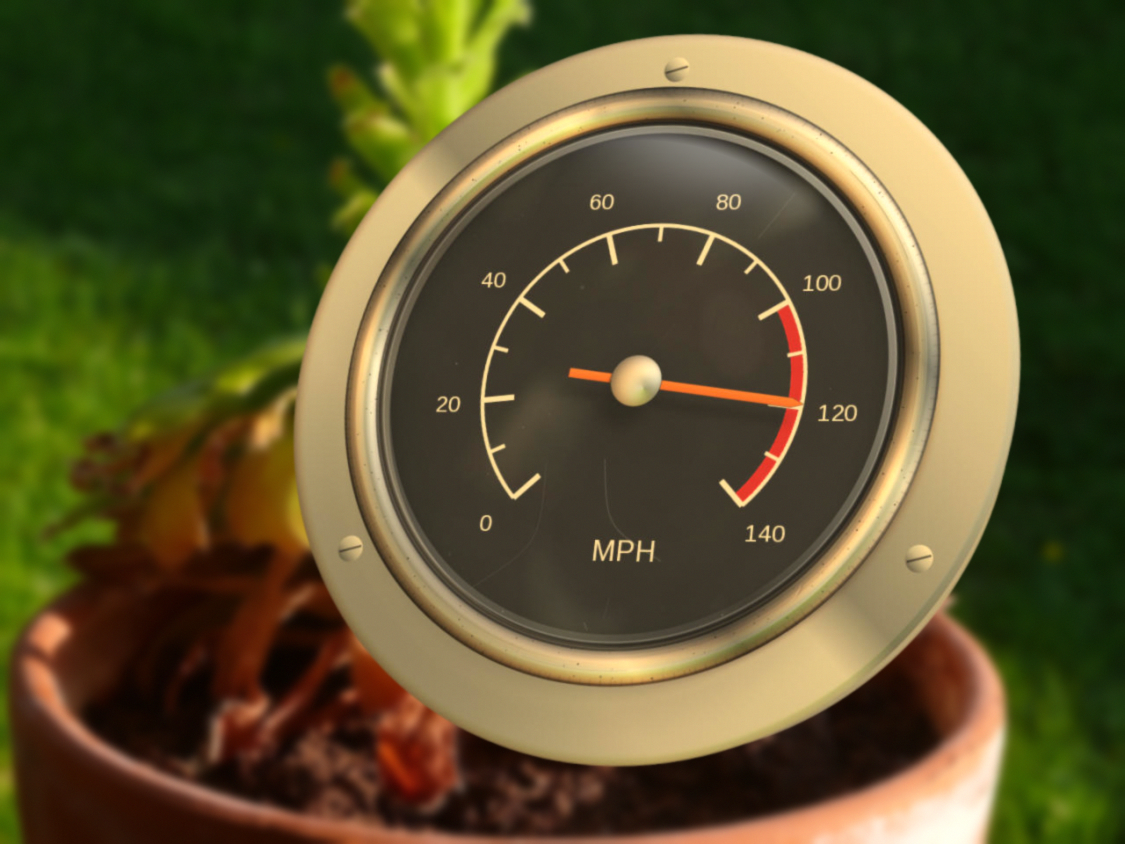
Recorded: {"value": 120, "unit": "mph"}
